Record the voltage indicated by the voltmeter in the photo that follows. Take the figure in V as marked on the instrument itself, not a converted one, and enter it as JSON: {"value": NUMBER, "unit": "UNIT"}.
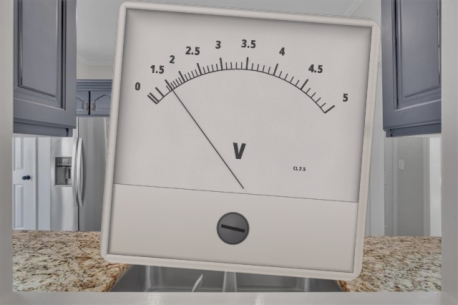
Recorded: {"value": 1.5, "unit": "V"}
